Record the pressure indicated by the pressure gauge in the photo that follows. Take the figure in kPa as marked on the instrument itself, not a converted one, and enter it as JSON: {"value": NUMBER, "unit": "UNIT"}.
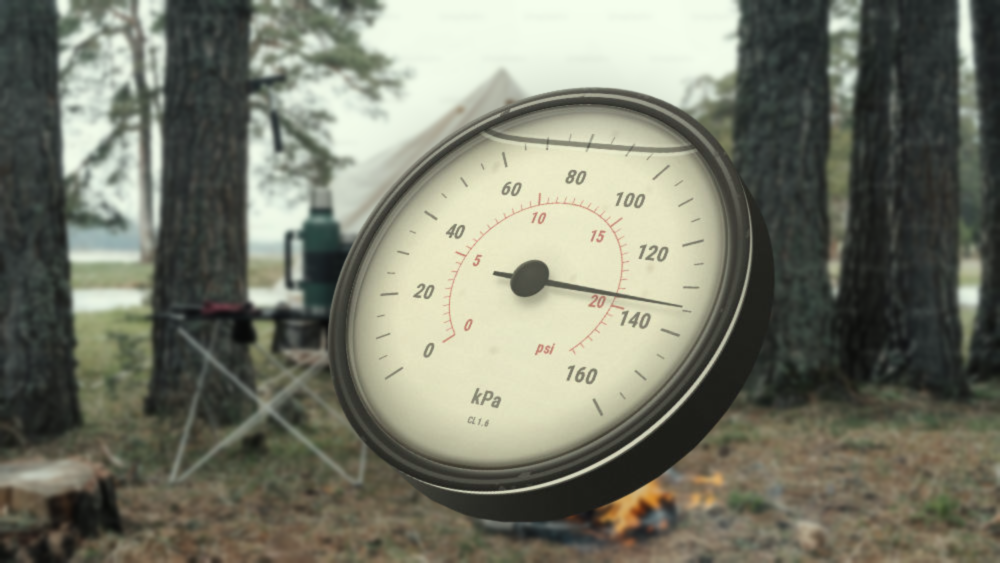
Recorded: {"value": 135, "unit": "kPa"}
